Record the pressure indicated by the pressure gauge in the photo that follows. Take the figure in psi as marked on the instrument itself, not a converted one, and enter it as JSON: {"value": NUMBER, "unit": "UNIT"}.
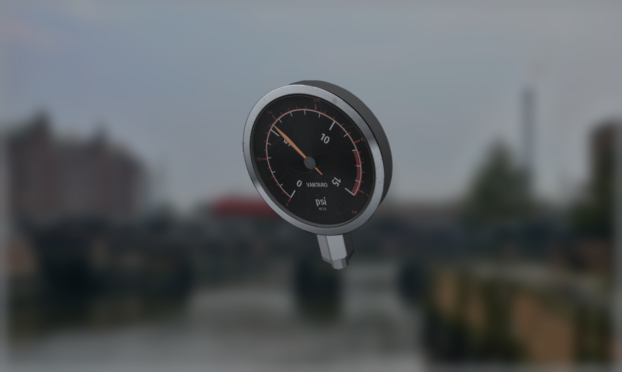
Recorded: {"value": 5.5, "unit": "psi"}
